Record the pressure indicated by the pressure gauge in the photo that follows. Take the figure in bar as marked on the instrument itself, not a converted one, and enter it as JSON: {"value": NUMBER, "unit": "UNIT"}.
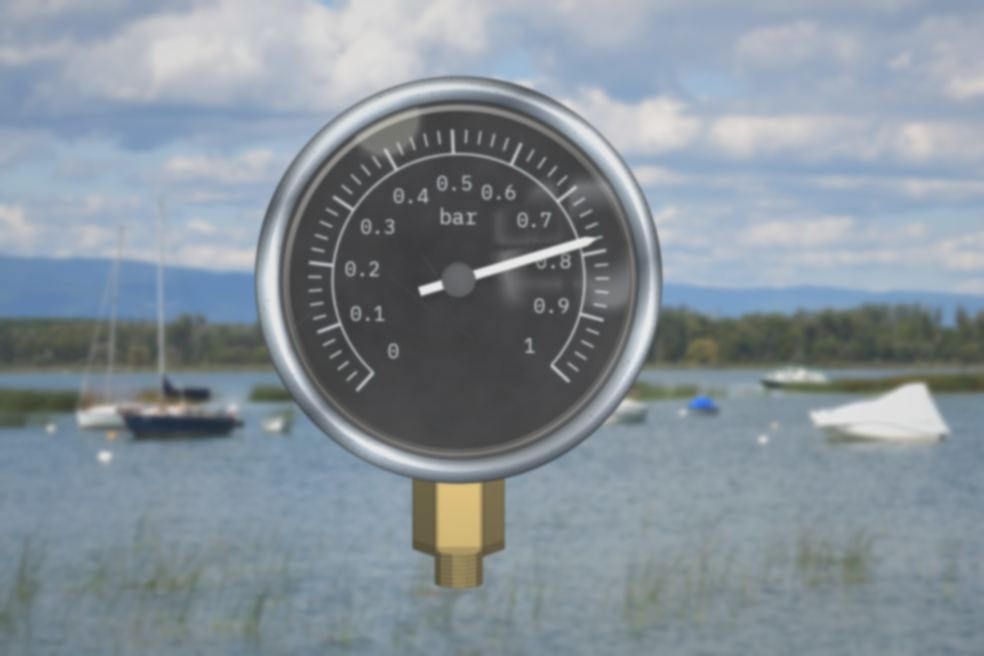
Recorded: {"value": 0.78, "unit": "bar"}
